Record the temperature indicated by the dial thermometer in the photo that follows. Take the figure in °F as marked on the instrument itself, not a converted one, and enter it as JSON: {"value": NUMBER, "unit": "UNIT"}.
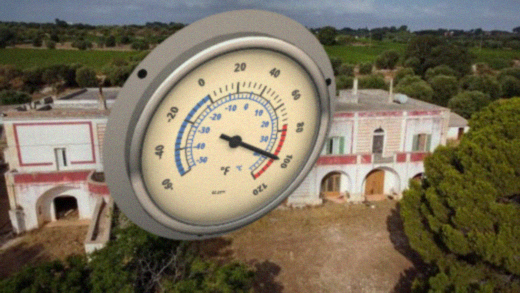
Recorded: {"value": 100, "unit": "°F"}
